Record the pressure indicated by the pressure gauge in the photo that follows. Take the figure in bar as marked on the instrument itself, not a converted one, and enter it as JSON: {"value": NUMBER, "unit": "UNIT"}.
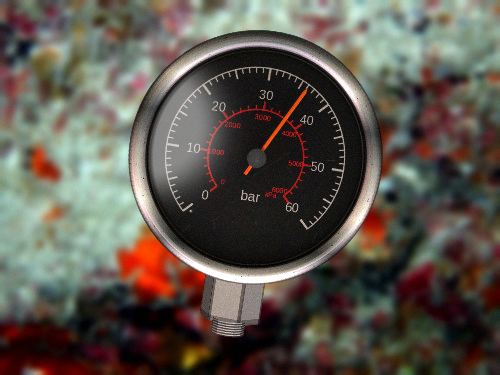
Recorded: {"value": 36, "unit": "bar"}
